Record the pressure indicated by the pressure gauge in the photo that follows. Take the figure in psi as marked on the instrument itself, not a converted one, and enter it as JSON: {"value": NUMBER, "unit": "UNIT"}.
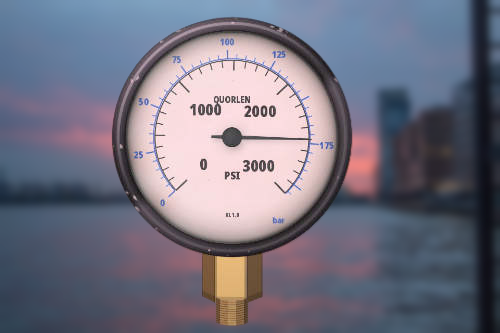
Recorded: {"value": 2500, "unit": "psi"}
